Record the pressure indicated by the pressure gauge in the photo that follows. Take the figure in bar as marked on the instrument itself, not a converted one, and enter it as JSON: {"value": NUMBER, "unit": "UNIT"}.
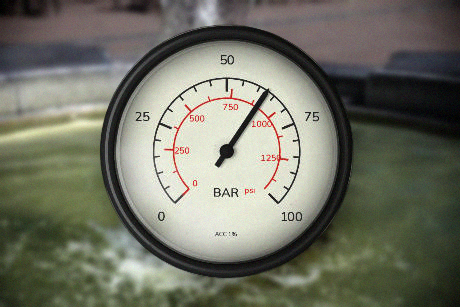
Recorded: {"value": 62.5, "unit": "bar"}
